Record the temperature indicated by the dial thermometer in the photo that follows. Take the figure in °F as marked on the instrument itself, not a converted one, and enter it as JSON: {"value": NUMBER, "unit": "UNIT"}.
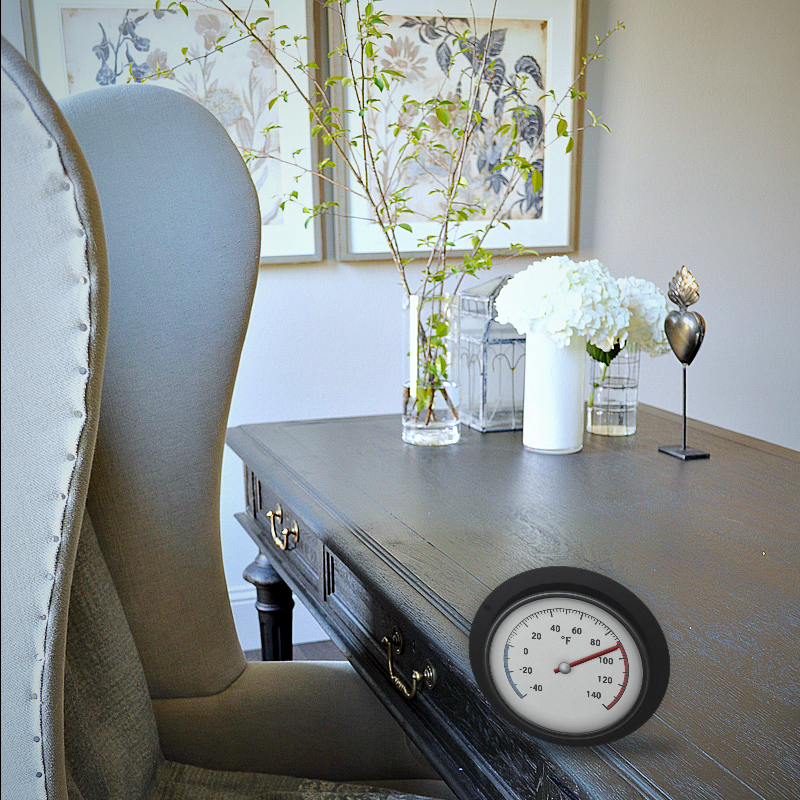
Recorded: {"value": 90, "unit": "°F"}
